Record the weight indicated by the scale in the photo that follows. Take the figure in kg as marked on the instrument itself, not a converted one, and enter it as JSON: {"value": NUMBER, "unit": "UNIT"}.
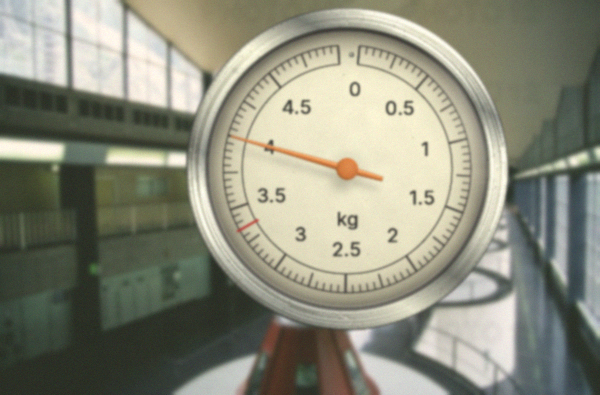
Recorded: {"value": 4, "unit": "kg"}
